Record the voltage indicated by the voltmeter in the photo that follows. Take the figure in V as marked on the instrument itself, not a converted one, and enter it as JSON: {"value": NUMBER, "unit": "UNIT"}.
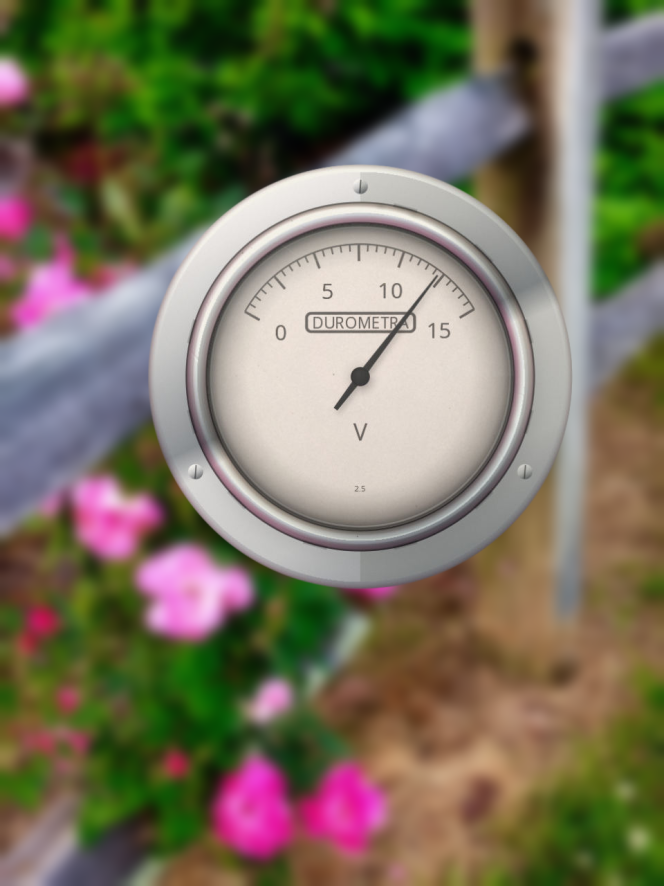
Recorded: {"value": 12.25, "unit": "V"}
